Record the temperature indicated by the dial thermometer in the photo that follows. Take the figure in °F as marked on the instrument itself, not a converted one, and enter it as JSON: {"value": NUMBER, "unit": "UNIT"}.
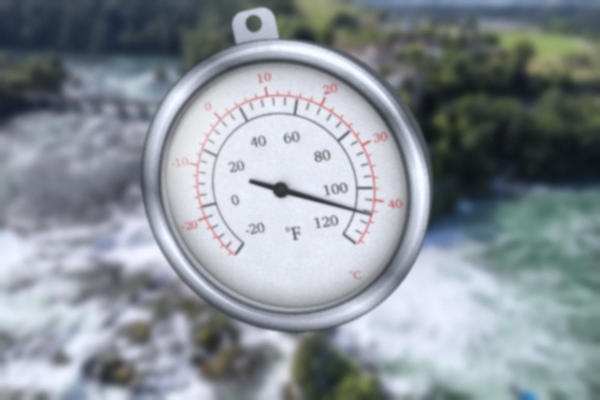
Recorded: {"value": 108, "unit": "°F"}
